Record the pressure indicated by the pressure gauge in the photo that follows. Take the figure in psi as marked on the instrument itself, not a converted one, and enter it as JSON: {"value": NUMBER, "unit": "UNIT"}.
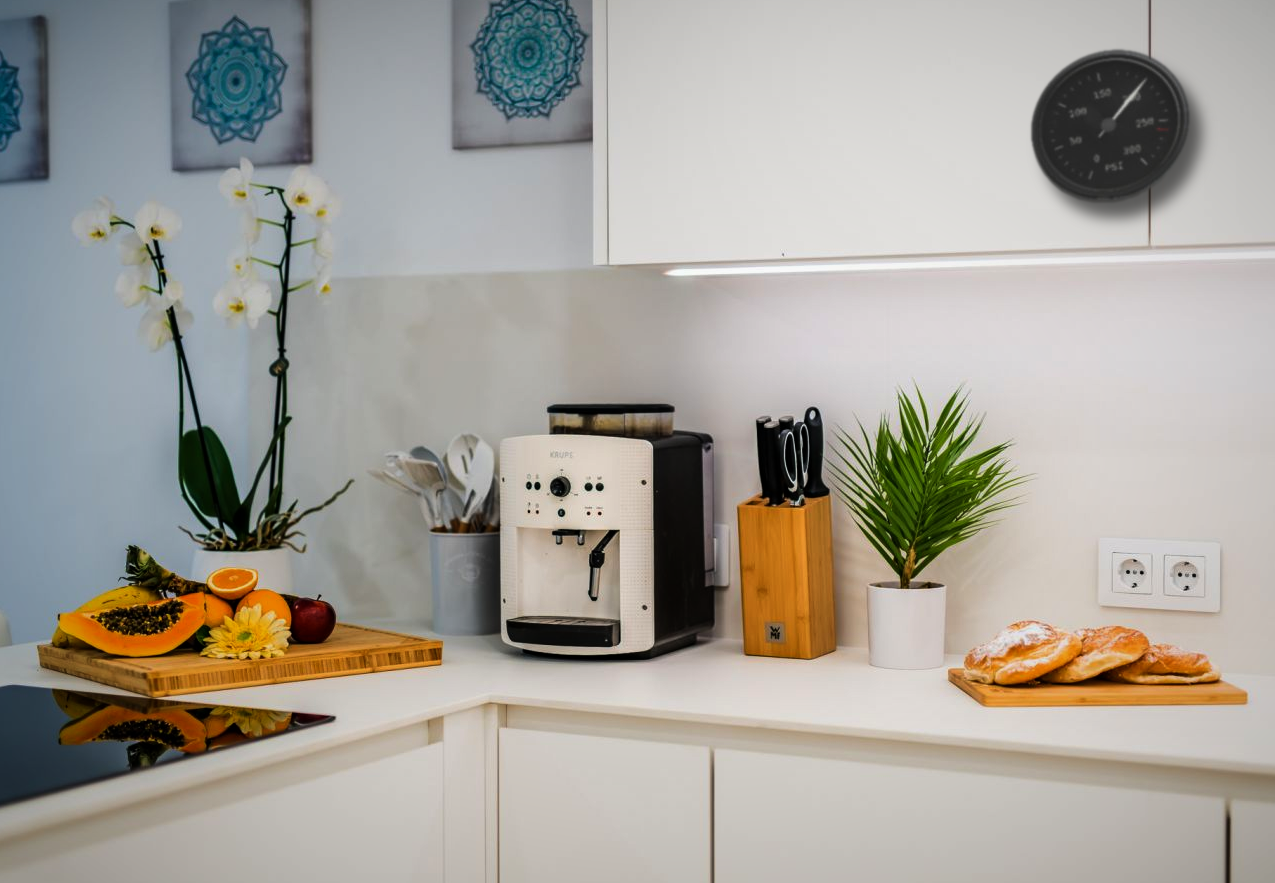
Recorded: {"value": 200, "unit": "psi"}
